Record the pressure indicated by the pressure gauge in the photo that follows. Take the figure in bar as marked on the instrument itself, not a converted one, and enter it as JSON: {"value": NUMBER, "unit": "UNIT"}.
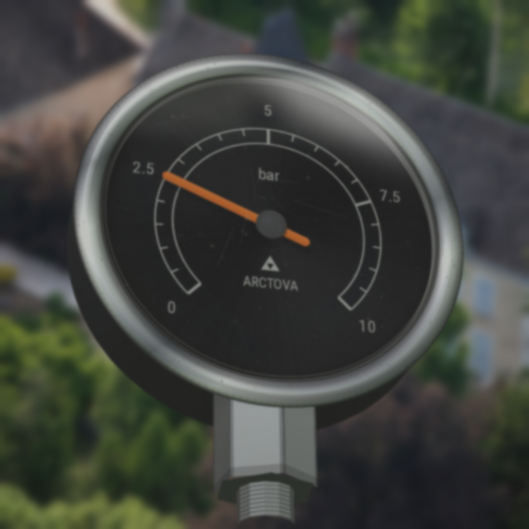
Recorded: {"value": 2.5, "unit": "bar"}
